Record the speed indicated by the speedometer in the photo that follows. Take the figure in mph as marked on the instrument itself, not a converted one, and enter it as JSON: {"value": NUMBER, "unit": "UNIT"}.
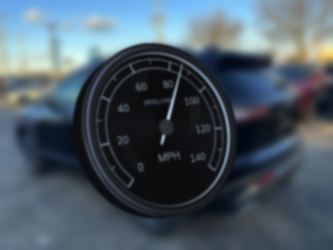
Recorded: {"value": 85, "unit": "mph"}
